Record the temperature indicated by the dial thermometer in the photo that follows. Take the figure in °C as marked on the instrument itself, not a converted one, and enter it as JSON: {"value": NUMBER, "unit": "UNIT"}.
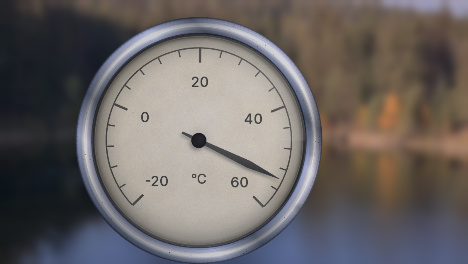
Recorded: {"value": 54, "unit": "°C"}
